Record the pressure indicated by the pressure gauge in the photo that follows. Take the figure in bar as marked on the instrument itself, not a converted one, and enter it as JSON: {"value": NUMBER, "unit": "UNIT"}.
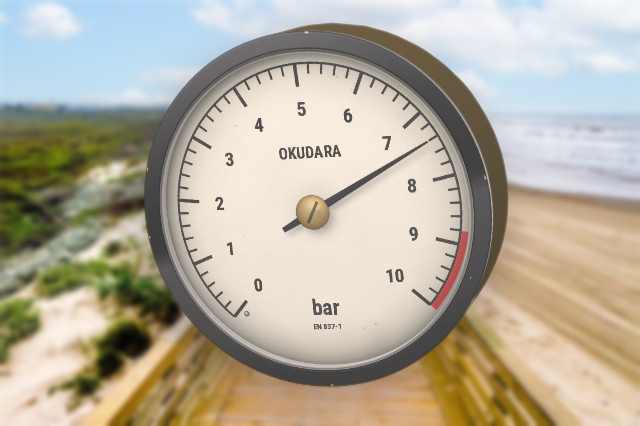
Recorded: {"value": 7.4, "unit": "bar"}
